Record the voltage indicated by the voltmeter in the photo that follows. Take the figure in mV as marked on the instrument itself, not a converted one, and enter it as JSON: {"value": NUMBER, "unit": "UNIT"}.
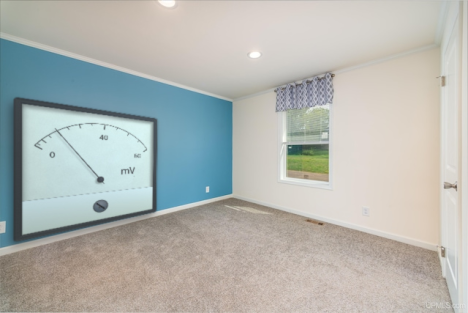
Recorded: {"value": 20, "unit": "mV"}
